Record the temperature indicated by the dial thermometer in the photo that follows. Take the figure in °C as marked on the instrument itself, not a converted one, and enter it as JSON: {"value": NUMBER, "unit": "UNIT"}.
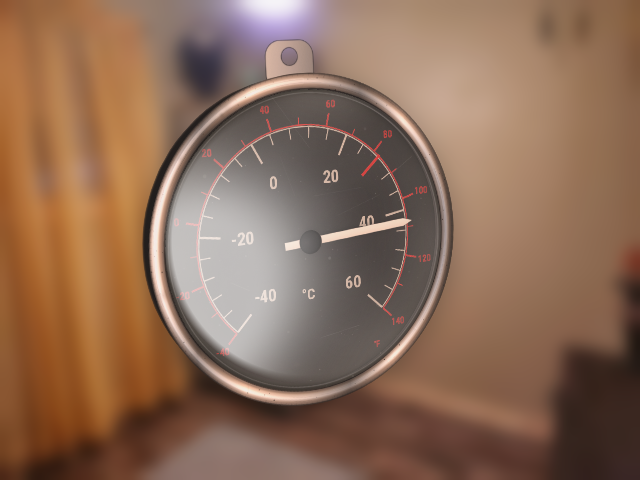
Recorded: {"value": 42, "unit": "°C"}
